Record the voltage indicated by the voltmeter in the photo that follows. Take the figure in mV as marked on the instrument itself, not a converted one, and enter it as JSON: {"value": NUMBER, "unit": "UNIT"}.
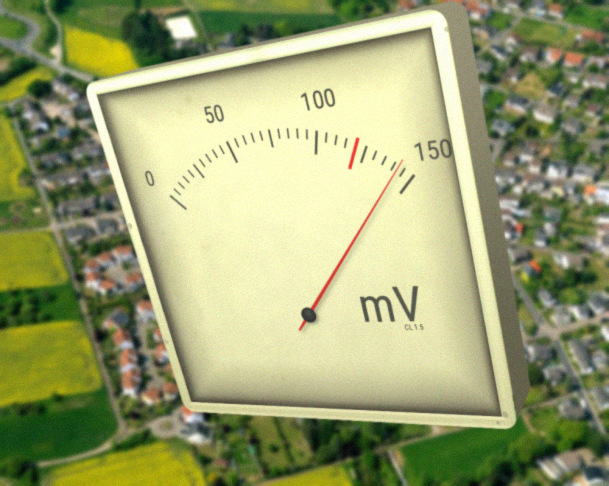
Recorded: {"value": 142.5, "unit": "mV"}
